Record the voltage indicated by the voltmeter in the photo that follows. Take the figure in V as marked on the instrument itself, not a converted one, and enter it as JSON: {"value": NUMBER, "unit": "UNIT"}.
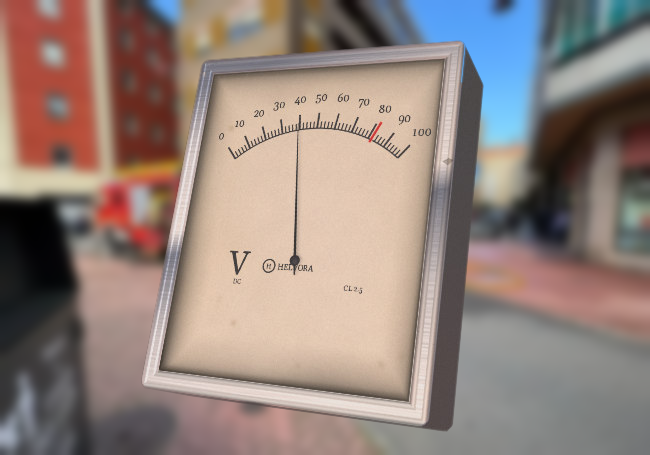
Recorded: {"value": 40, "unit": "V"}
